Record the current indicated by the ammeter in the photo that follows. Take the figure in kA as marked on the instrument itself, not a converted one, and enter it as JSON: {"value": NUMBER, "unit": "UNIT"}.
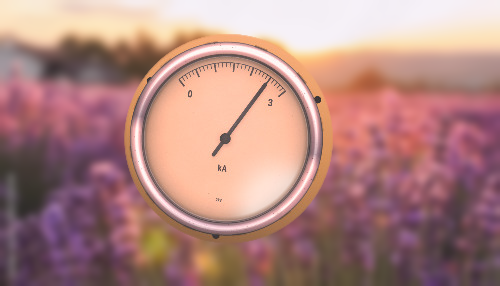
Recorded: {"value": 2.5, "unit": "kA"}
